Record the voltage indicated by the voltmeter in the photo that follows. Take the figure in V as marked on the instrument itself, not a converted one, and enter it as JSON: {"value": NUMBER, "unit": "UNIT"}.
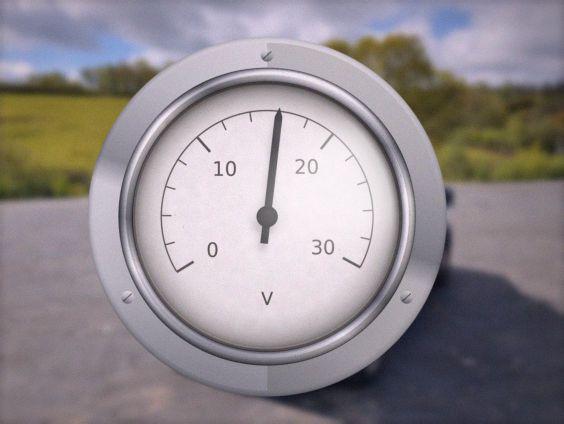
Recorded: {"value": 16, "unit": "V"}
